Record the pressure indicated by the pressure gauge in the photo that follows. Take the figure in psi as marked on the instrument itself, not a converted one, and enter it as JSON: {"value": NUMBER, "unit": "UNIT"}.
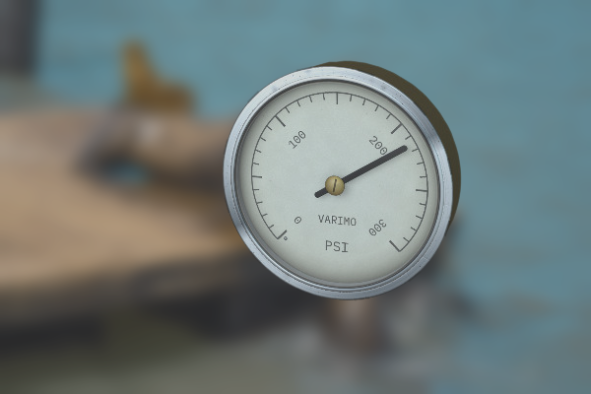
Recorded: {"value": 215, "unit": "psi"}
